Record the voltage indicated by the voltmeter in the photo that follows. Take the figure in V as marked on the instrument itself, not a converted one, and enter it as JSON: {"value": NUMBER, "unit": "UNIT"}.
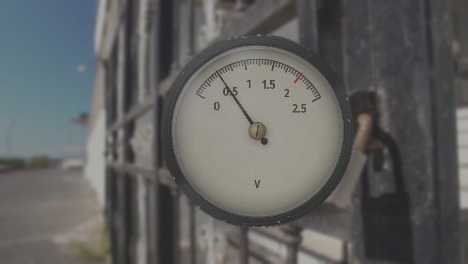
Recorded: {"value": 0.5, "unit": "V"}
